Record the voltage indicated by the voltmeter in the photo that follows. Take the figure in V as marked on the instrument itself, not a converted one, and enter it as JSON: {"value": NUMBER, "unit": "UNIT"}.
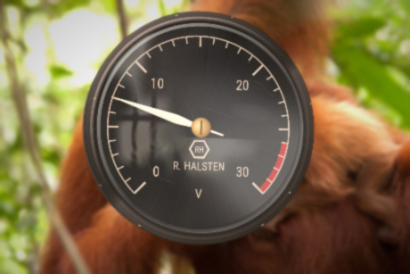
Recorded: {"value": 7, "unit": "V"}
